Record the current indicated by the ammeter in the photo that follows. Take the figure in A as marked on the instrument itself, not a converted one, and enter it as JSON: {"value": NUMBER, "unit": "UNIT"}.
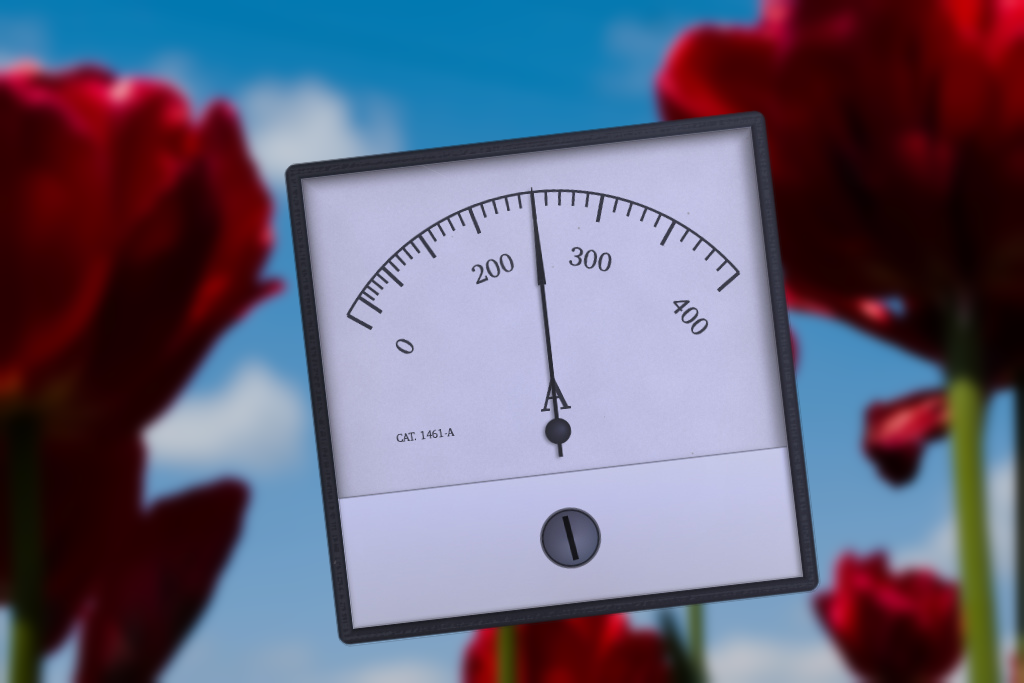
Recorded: {"value": 250, "unit": "A"}
